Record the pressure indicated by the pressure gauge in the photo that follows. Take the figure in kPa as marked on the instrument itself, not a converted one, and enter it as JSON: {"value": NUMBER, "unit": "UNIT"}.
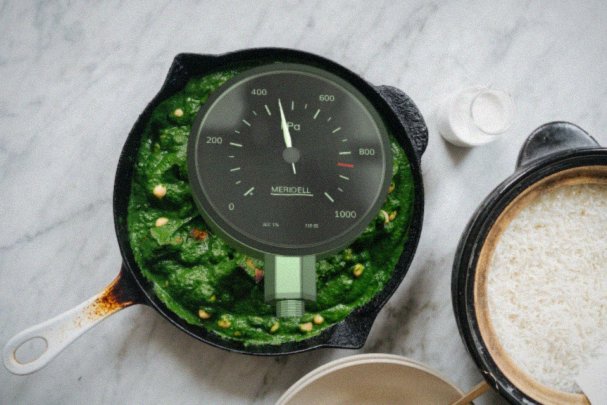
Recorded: {"value": 450, "unit": "kPa"}
